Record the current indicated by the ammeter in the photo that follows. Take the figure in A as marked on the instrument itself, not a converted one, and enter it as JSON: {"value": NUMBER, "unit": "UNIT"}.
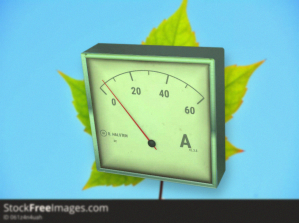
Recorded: {"value": 5, "unit": "A"}
